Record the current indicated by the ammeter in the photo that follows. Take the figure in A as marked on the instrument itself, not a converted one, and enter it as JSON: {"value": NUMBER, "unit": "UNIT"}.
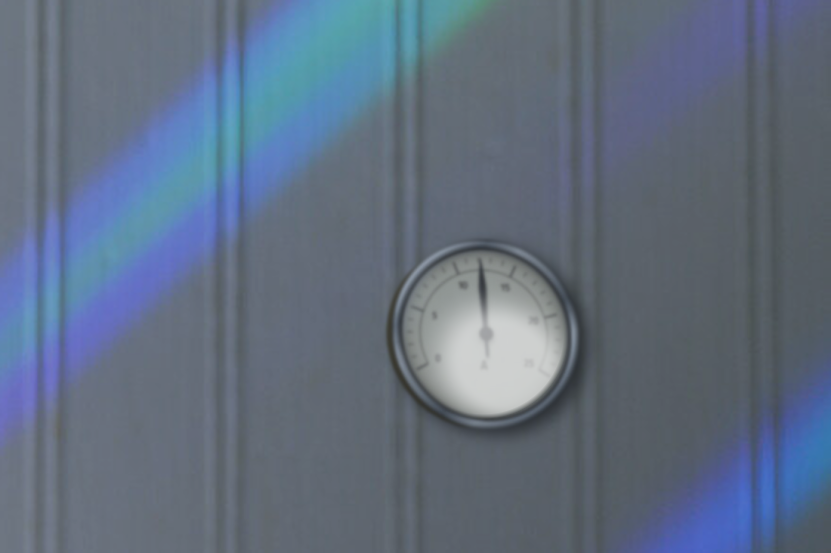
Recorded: {"value": 12, "unit": "A"}
